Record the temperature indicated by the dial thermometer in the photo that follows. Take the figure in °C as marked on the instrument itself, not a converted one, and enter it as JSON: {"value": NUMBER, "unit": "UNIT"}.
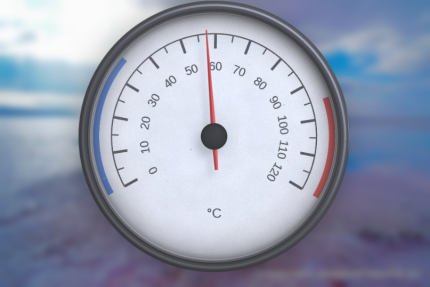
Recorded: {"value": 57.5, "unit": "°C"}
